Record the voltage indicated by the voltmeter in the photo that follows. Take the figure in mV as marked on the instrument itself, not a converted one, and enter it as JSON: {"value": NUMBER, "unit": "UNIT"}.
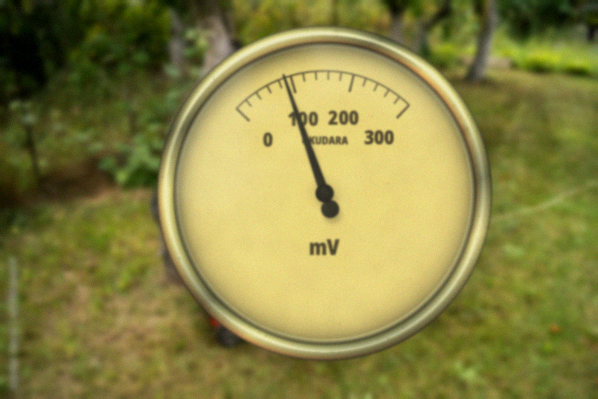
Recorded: {"value": 90, "unit": "mV"}
